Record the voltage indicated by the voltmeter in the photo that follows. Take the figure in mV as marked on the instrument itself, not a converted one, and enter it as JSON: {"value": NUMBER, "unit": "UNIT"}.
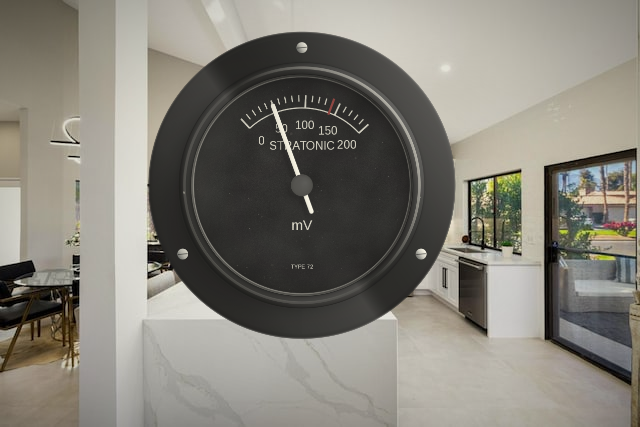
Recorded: {"value": 50, "unit": "mV"}
